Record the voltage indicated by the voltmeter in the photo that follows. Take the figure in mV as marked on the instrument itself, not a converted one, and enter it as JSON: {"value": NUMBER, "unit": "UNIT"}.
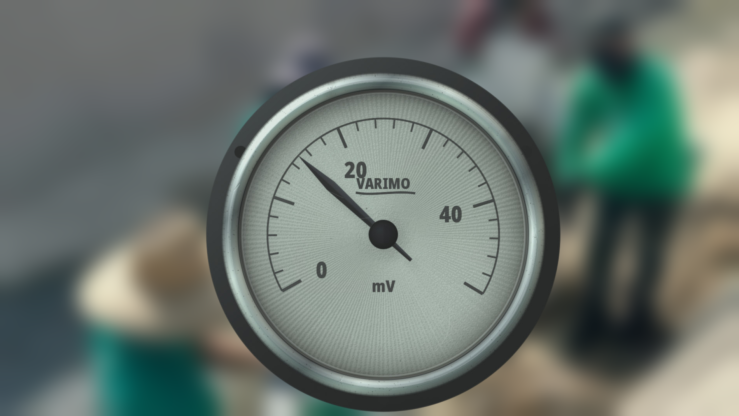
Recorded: {"value": 15, "unit": "mV"}
